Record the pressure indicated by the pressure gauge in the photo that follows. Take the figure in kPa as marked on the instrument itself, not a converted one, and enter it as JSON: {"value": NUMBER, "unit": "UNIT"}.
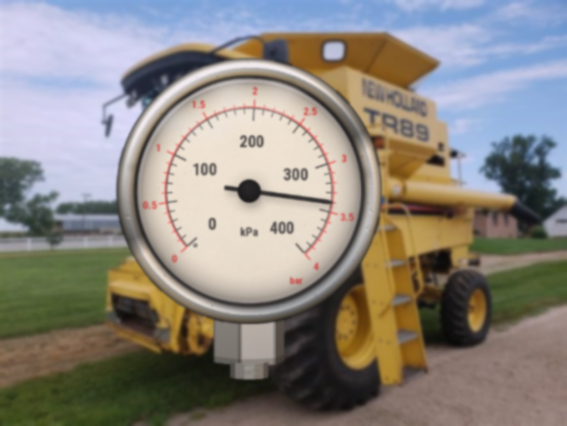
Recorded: {"value": 340, "unit": "kPa"}
